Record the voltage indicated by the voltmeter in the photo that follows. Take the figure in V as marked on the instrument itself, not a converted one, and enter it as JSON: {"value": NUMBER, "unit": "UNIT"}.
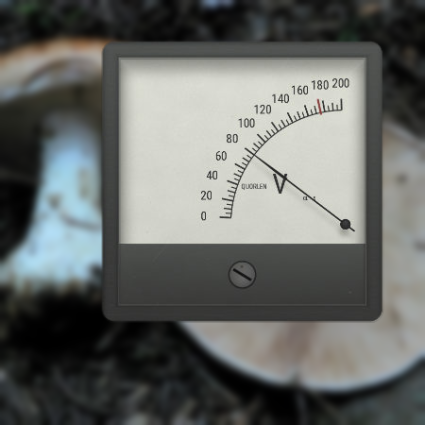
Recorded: {"value": 80, "unit": "V"}
